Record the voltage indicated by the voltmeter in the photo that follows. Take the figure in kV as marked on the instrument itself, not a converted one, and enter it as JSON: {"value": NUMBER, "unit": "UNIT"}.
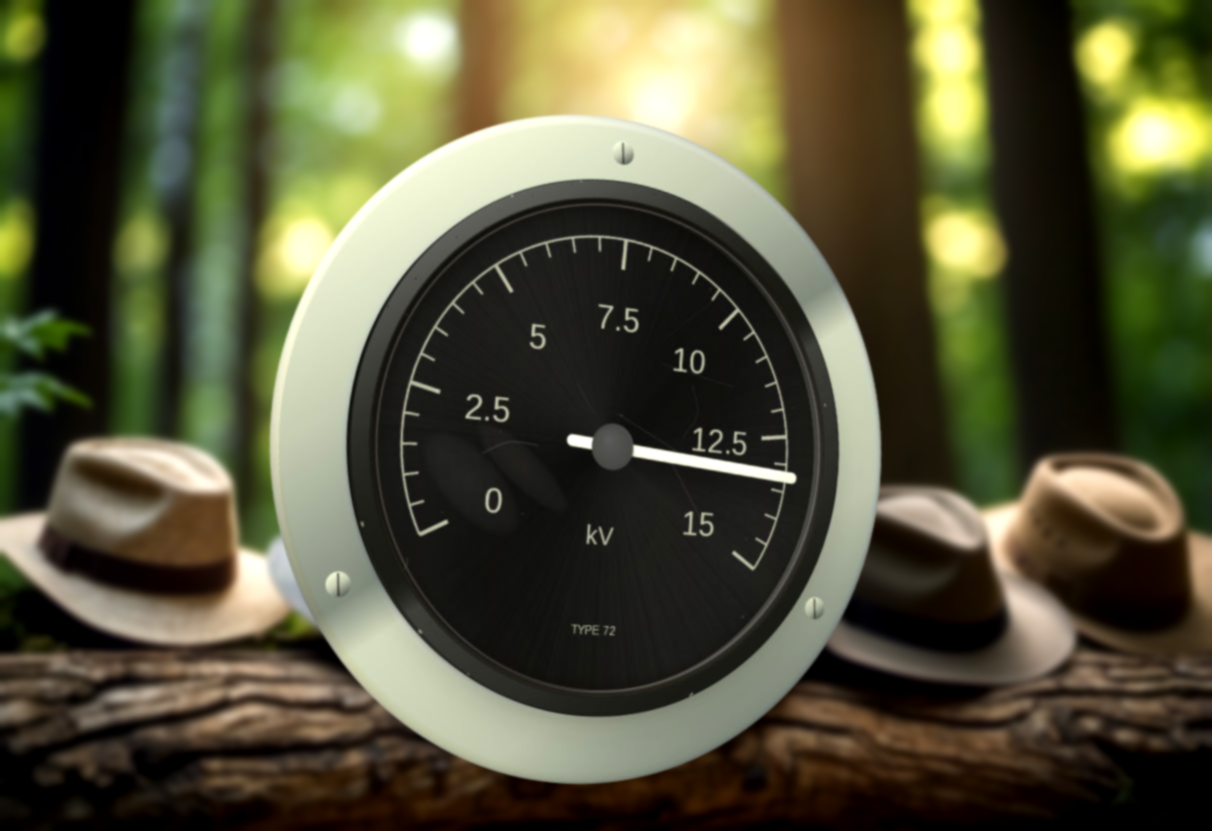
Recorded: {"value": 13.25, "unit": "kV"}
